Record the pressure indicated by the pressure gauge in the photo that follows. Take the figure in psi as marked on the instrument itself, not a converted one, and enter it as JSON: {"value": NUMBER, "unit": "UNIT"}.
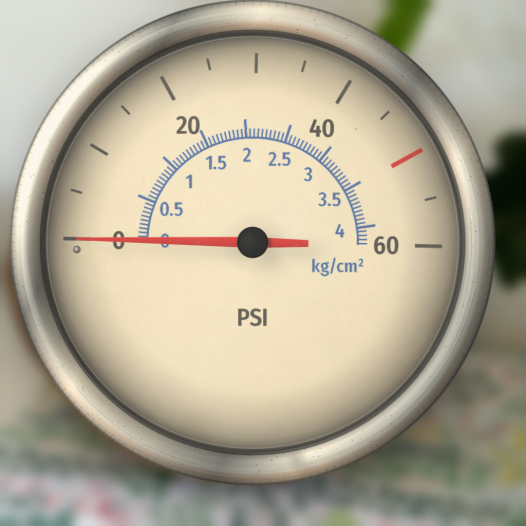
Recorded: {"value": 0, "unit": "psi"}
